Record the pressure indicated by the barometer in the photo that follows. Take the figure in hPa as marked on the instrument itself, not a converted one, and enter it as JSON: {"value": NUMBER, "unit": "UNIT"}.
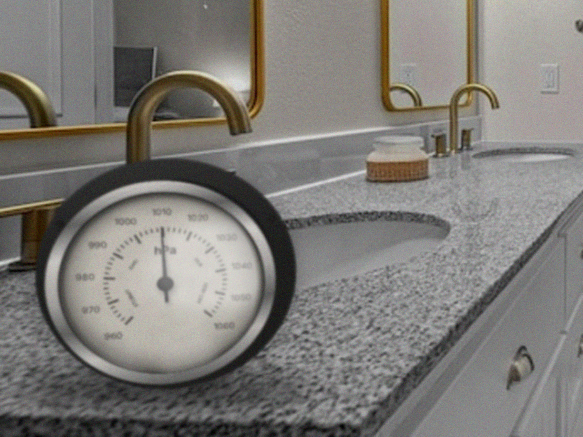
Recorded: {"value": 1010, "unit": "hPa"}
